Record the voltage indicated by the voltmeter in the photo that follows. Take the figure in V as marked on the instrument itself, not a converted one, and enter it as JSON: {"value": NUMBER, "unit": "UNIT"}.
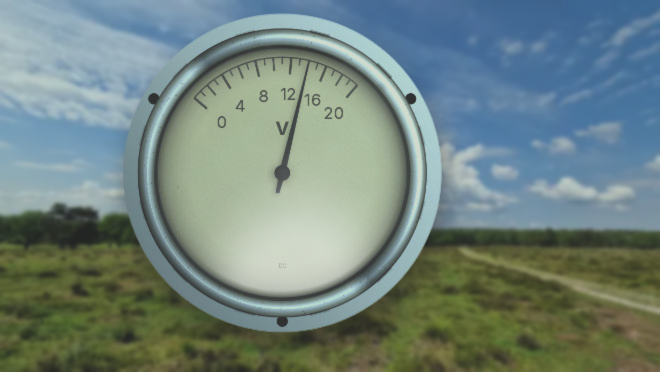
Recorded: {"value": 14, "unit": "V"}
